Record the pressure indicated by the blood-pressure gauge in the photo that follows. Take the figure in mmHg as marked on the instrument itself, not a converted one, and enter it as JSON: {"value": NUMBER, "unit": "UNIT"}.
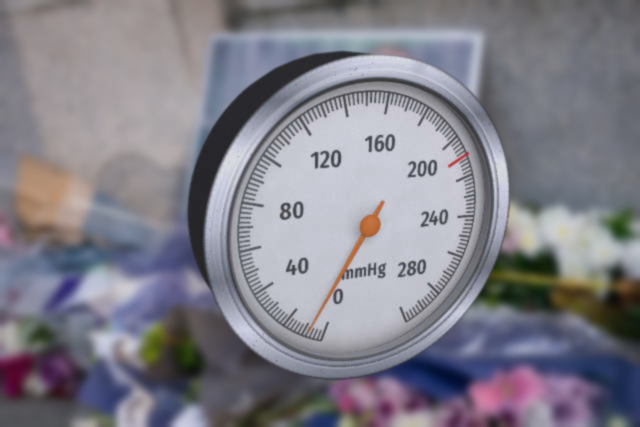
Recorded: {"value": 10, "unit": "mmHg"}
